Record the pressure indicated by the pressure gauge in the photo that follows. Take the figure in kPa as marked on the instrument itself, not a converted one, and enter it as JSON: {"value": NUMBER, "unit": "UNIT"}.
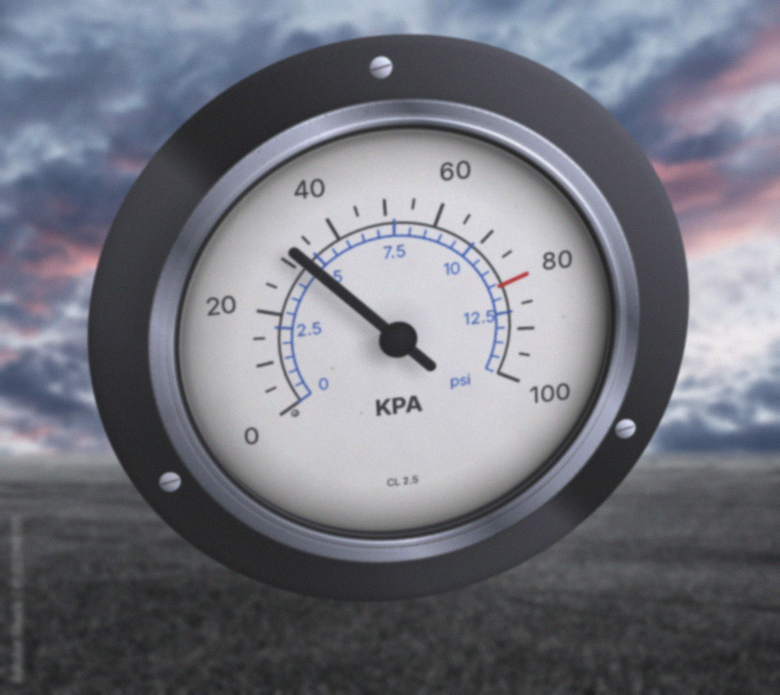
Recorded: {"value": 32.5, "unit": "kPa"}
